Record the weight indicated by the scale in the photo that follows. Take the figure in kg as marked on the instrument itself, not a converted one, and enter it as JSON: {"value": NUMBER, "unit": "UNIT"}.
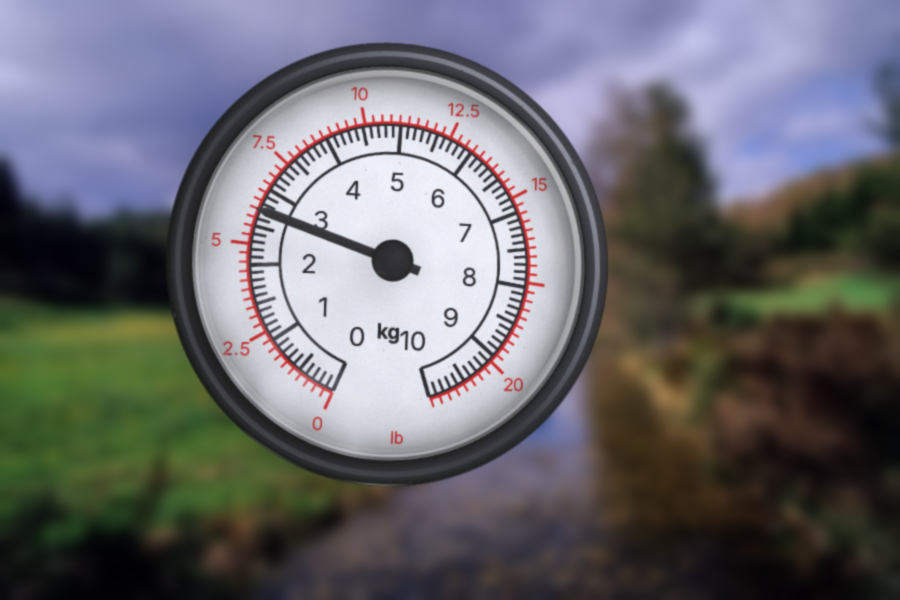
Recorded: {"value": 2.7, "unit": "kg"}
